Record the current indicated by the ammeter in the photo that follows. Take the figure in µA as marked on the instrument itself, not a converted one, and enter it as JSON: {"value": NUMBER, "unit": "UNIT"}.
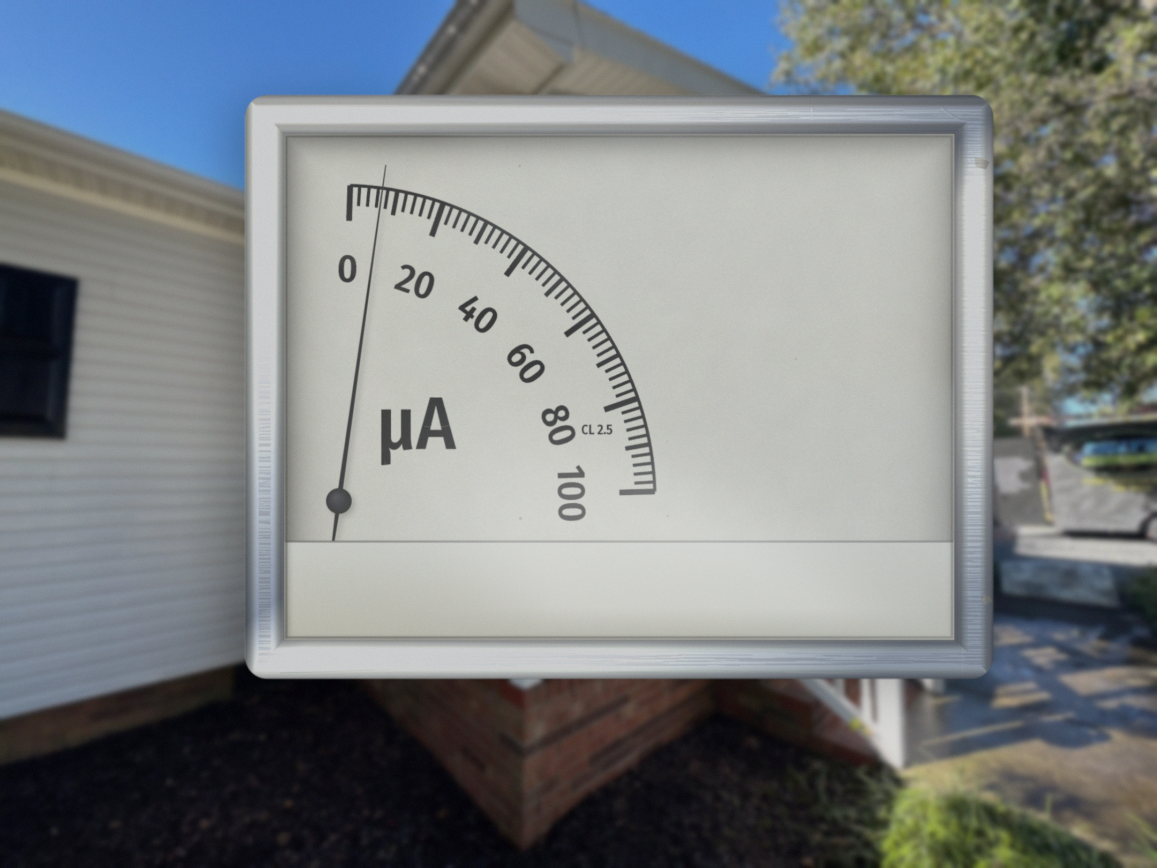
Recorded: {"value": 7, "unit": "µA"}
